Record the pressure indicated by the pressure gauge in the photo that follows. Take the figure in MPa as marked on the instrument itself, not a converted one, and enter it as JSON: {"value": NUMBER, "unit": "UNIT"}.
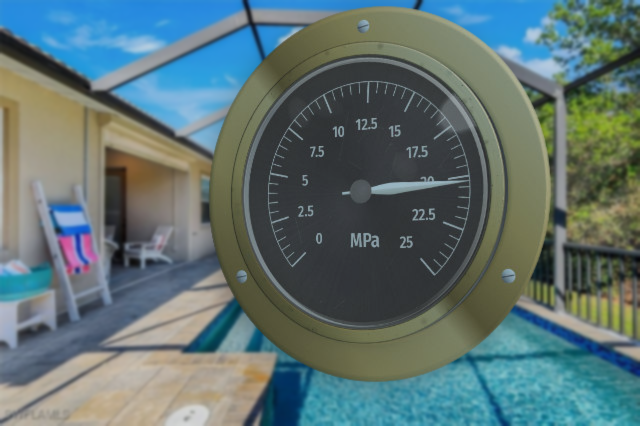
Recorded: {"value": 20.25, "unit": "MPa"}
